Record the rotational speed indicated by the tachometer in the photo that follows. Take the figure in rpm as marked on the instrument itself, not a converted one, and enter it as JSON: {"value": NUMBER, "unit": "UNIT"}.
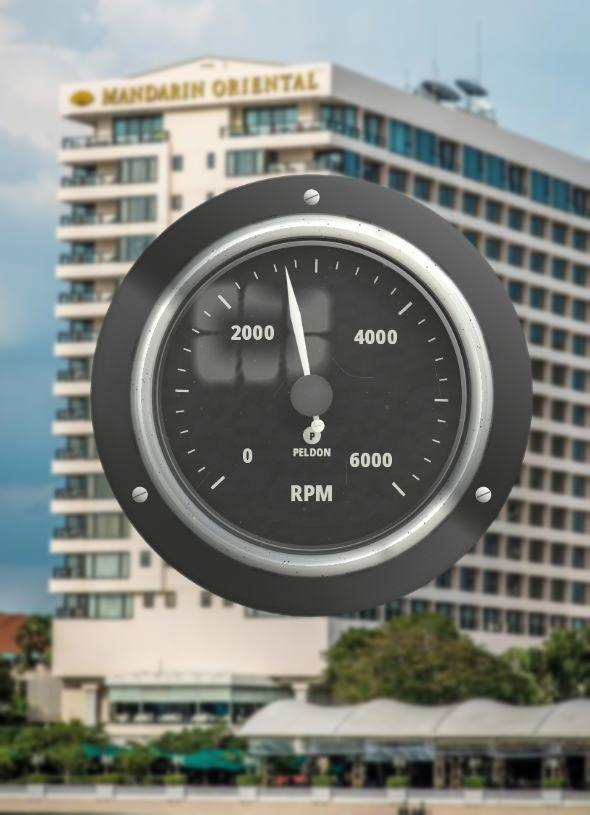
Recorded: {"value": 2700, "unit": "rpm"}
